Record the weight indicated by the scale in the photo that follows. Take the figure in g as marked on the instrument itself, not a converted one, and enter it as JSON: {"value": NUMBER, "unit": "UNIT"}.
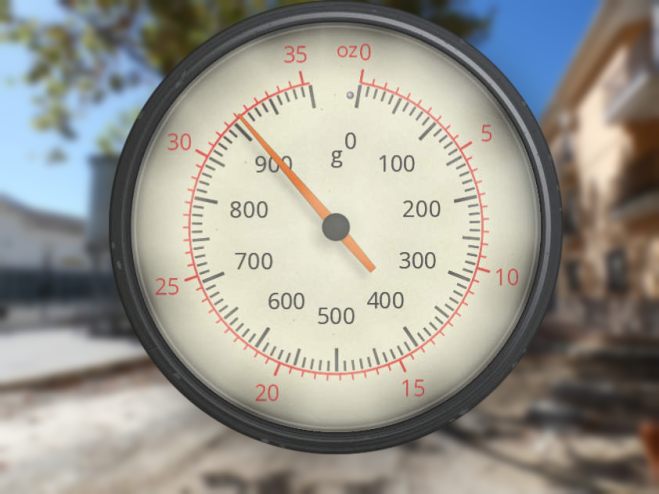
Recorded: {"value": 910, "unit": "g"}
